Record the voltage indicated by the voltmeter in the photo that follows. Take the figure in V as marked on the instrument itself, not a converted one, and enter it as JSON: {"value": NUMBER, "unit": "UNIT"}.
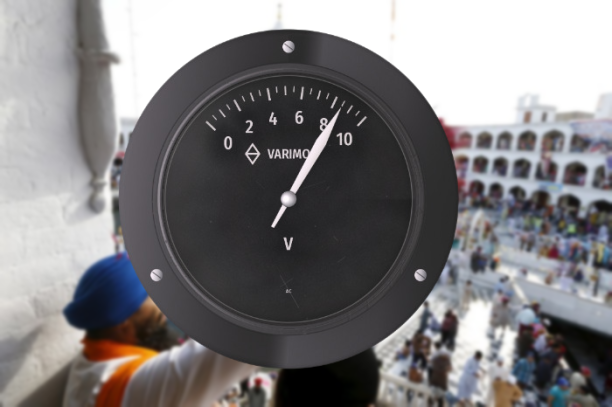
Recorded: {"value": 8.5, "unit": "V"}
